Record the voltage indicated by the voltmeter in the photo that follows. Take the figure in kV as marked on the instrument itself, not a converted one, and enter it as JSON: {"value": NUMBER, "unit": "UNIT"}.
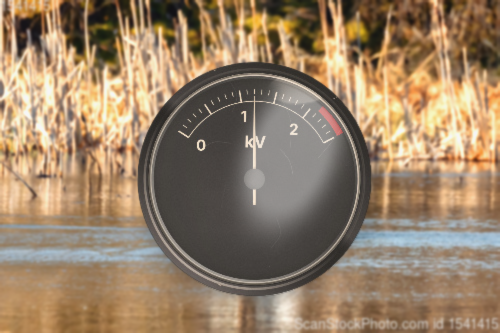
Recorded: {"value": 1.2, "unit": "kV"}
